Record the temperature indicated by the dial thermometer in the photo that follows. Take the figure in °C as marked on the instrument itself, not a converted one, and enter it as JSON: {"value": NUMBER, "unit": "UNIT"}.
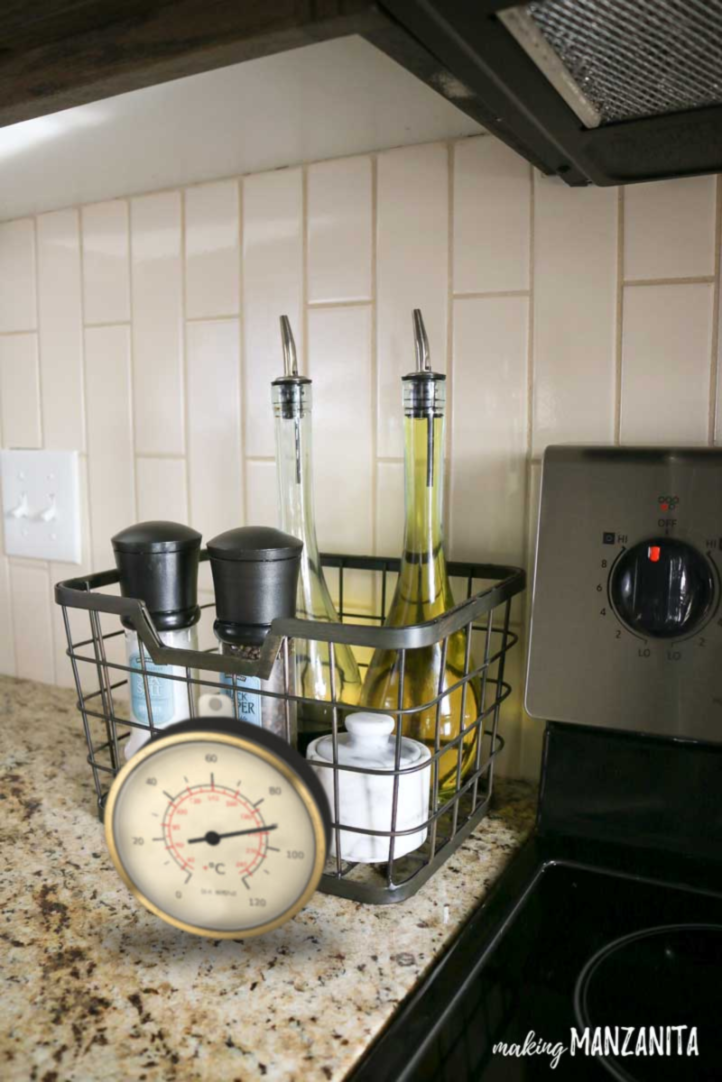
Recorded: {"value": 90, "unit": "°C"}
